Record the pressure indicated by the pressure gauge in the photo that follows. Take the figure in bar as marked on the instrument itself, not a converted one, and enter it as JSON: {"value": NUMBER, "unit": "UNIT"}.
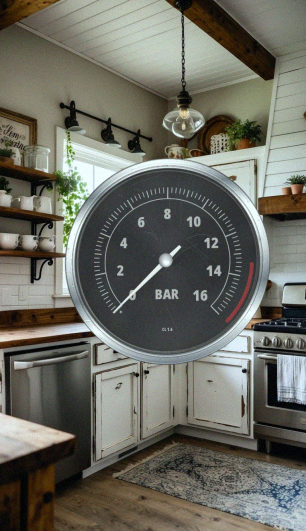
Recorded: {"value": 0, "unit": "bar"}
